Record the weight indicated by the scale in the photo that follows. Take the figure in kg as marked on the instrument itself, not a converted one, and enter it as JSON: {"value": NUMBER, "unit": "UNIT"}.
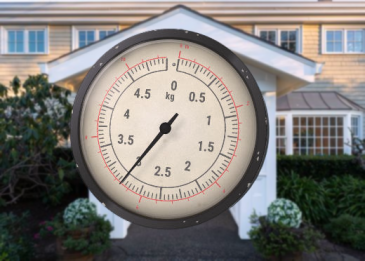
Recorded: {"value": 3, "unit": "kg"}
